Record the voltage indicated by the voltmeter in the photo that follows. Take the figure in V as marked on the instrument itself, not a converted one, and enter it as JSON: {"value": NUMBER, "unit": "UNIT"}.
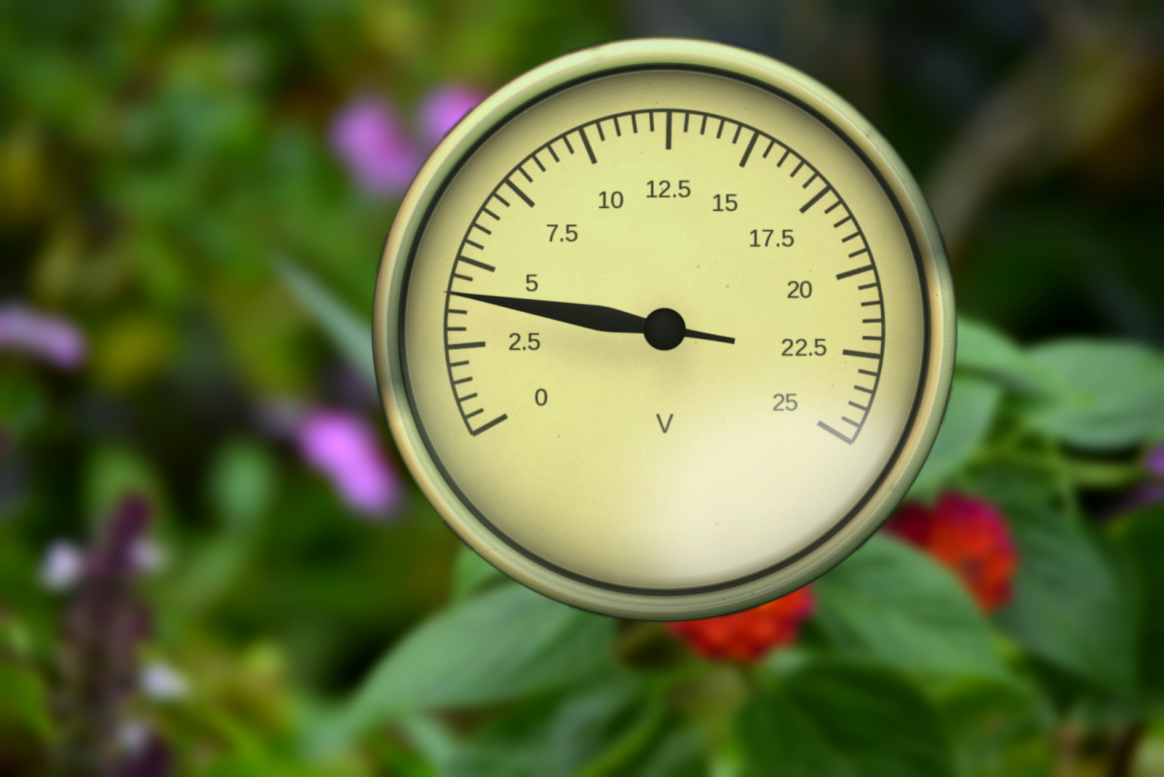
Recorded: {"value": 4, "unit": "V"}
